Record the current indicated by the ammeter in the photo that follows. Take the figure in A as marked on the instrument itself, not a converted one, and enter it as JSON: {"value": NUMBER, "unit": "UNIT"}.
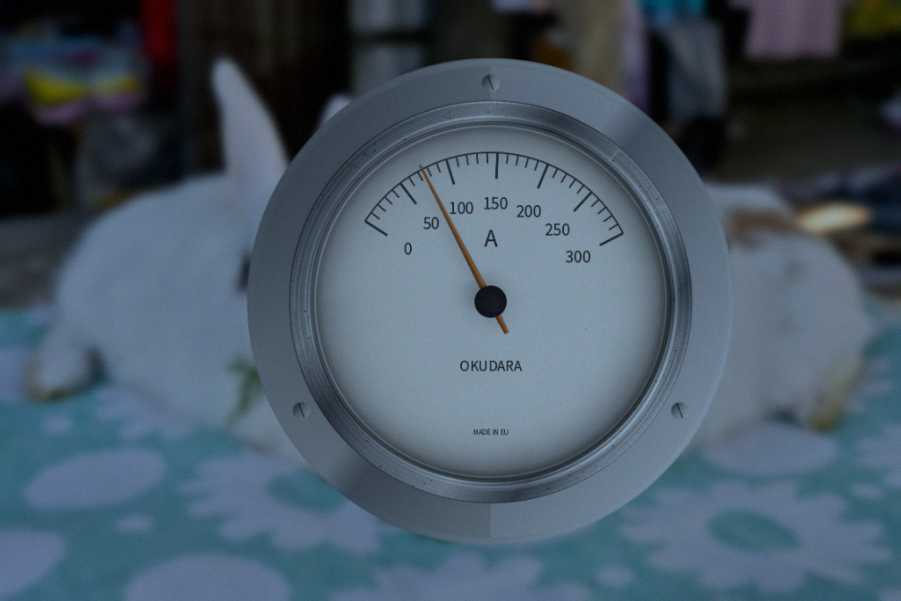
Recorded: {"value": 75, "unit": "A"}
